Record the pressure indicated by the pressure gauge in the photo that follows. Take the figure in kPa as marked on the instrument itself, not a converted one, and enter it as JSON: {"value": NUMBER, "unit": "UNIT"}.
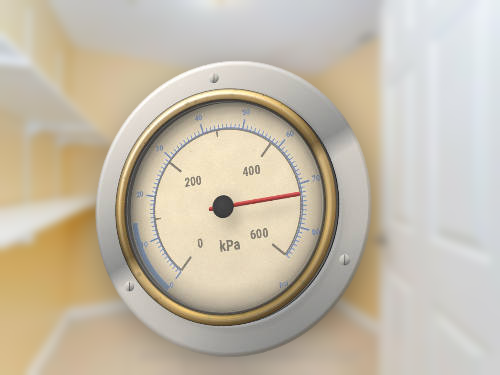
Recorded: {"value": 500, "unit": "kPa"}
